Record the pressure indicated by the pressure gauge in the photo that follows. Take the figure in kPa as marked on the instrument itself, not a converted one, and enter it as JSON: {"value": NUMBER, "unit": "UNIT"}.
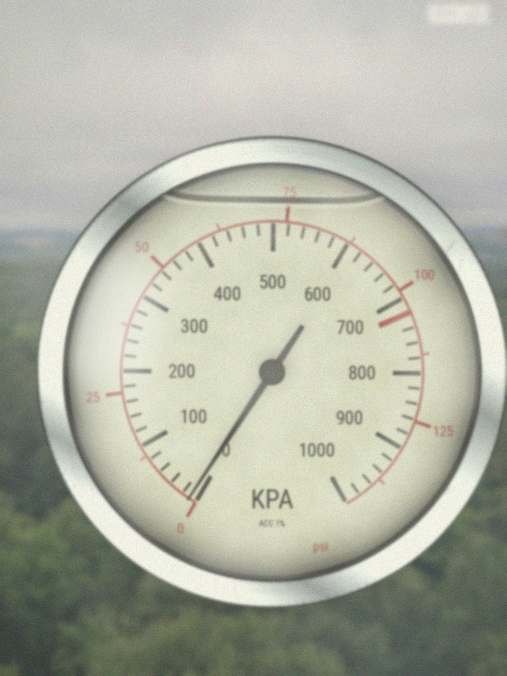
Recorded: {"value": 10, "unit": "kPa"}
